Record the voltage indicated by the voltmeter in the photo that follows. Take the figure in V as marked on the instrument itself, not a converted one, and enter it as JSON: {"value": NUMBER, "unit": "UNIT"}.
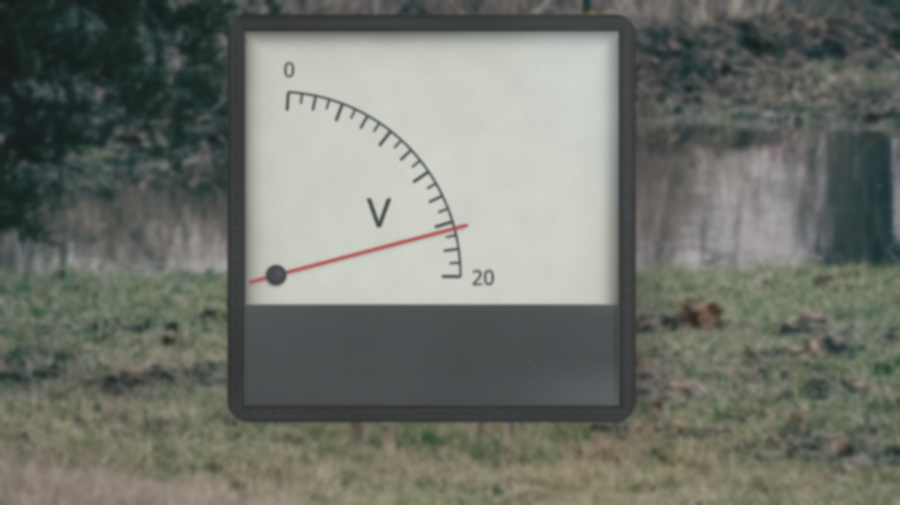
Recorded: {"value": 16.5, "unit": "V"}
